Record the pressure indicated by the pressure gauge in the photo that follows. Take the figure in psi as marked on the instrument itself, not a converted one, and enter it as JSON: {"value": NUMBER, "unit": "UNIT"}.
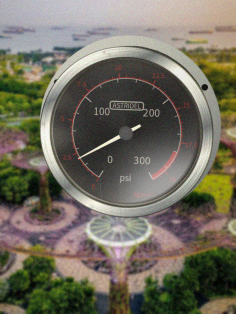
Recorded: {"value": 30, "unit": "psi"}
